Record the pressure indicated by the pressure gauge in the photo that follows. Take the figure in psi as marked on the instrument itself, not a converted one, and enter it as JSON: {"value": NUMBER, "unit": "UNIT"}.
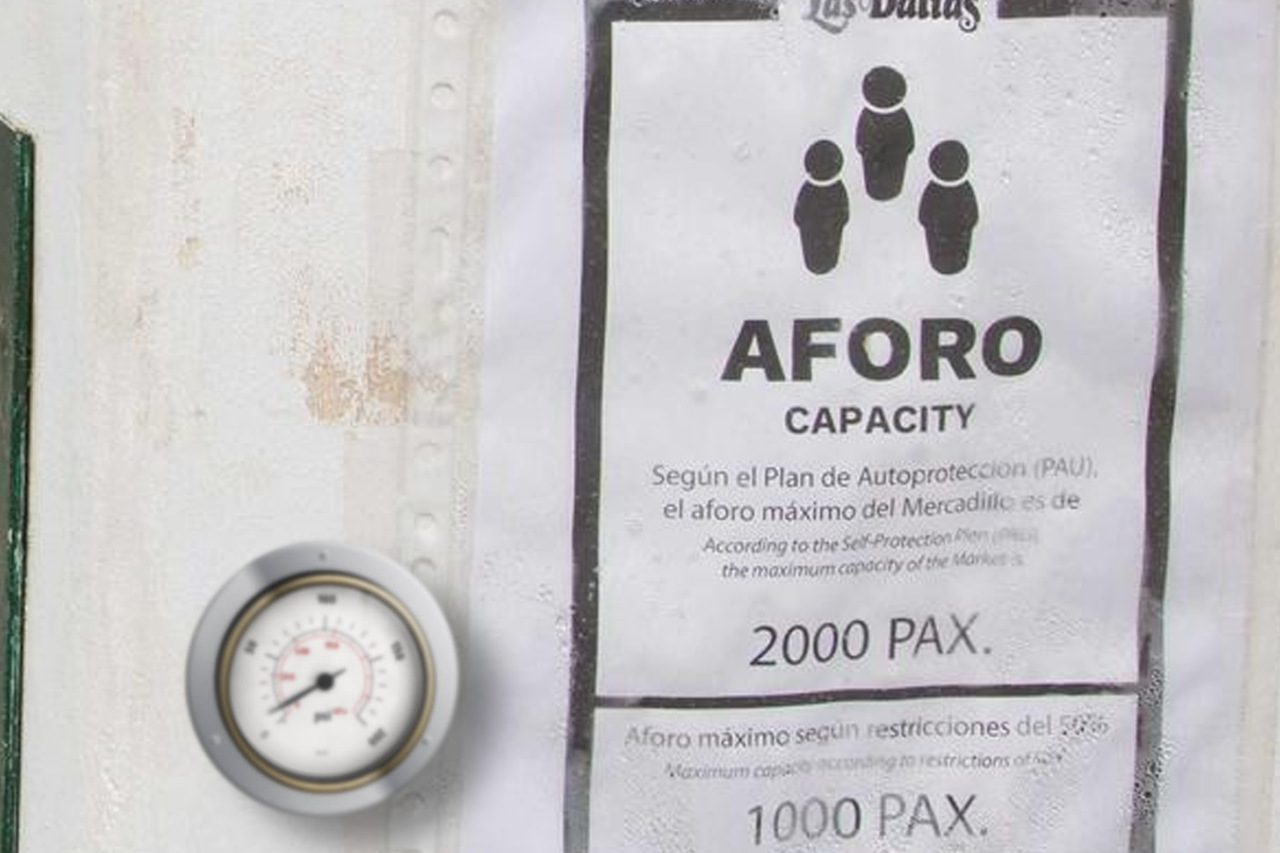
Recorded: {"value": 10, "unit": "psi"}
